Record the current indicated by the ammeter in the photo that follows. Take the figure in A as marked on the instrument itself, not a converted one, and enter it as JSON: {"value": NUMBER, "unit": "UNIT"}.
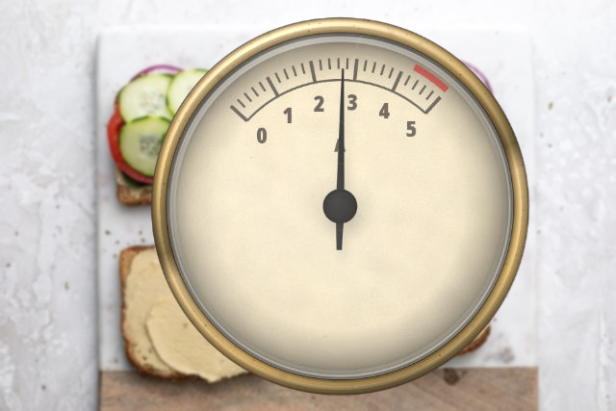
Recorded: {"value": 2.7, "unit": "A"}
